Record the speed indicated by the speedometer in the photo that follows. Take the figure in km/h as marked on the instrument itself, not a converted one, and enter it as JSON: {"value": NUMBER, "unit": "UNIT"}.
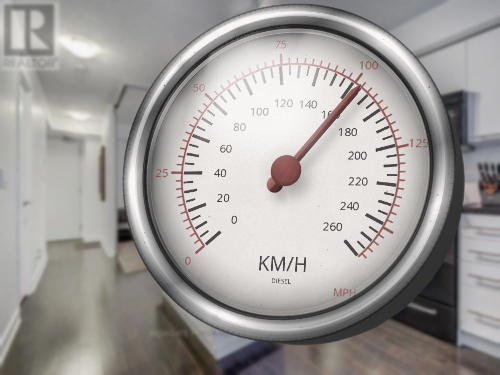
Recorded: {"value": 165, "unit": "km/h"}
